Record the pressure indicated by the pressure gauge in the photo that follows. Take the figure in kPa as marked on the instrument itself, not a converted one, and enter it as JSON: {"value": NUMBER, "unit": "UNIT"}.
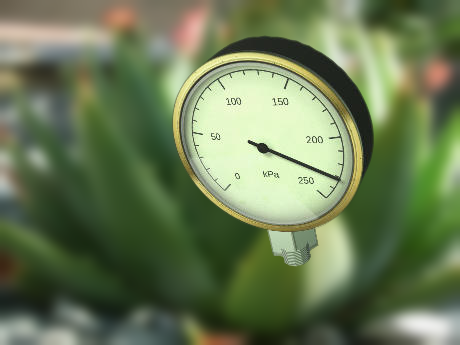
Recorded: {"value": 230, "unit": "kPa"}
